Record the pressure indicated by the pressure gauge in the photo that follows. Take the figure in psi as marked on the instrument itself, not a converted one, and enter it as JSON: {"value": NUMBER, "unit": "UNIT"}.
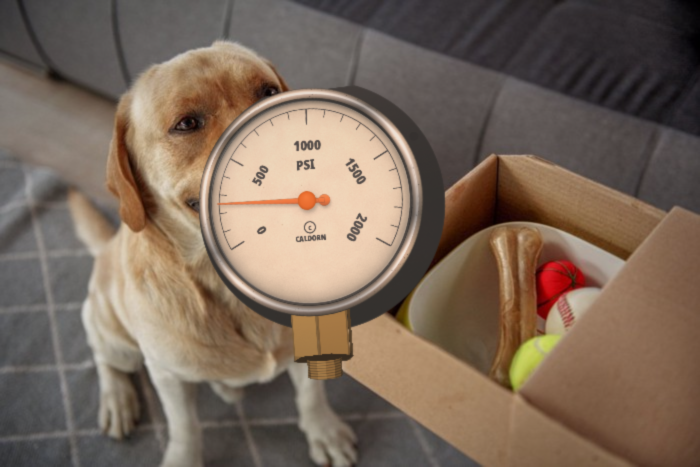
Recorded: {"value": 250, "unit": "psi"}
